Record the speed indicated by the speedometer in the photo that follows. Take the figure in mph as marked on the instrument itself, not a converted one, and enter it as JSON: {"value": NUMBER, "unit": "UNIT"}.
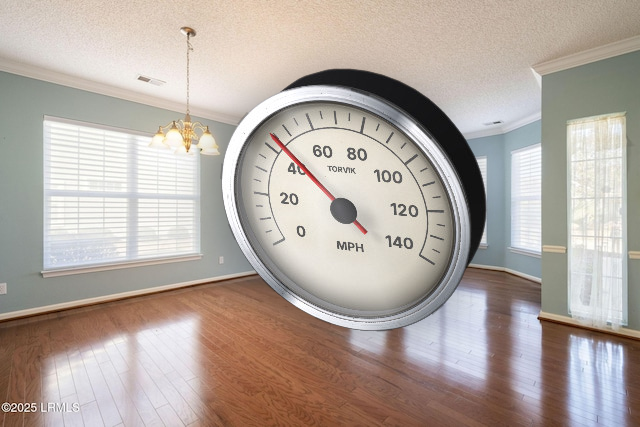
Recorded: {"value": 45, "unit": "mph"}
